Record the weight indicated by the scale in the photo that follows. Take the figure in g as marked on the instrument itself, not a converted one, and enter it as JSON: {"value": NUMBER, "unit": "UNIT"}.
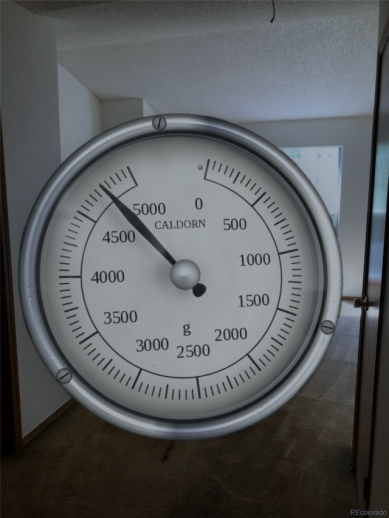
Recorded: {"value": 4750, "unit": "g"}
